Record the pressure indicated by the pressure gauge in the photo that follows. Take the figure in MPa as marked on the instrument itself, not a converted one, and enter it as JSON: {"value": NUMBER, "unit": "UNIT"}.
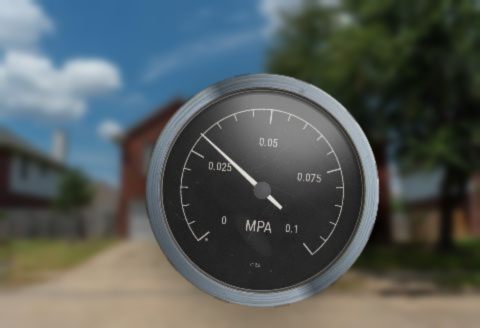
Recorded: {"value": 0.03, "unit": "MPa"}
